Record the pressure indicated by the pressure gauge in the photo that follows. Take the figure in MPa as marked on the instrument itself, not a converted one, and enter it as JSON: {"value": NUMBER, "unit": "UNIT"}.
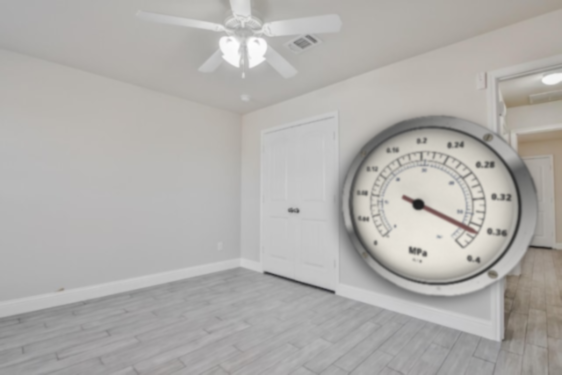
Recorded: {"value": 0.37, "unit": "MPa"}
